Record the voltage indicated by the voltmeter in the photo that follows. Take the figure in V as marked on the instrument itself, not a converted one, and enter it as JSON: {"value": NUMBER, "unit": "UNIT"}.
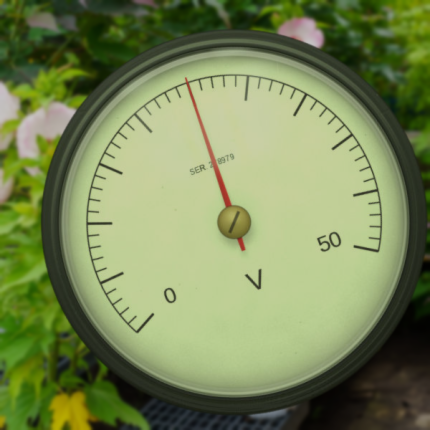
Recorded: {"value": 25, "unit": "V"}
